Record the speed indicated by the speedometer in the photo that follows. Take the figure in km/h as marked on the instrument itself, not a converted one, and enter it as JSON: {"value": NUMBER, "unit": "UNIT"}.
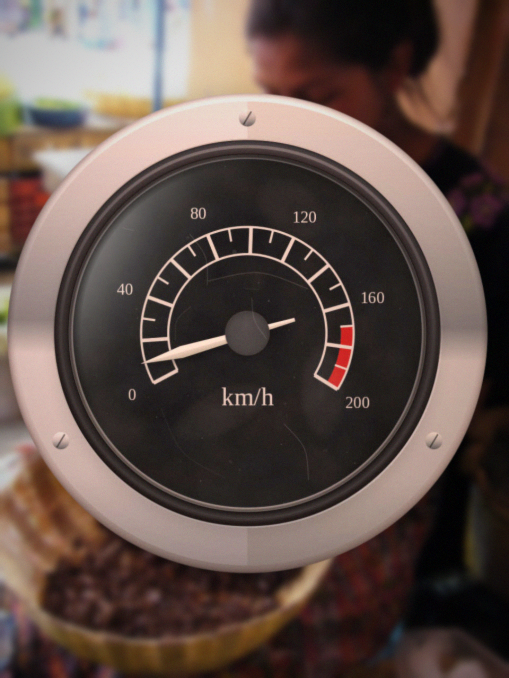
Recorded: {"value": 10, "unit": "km/h"}
